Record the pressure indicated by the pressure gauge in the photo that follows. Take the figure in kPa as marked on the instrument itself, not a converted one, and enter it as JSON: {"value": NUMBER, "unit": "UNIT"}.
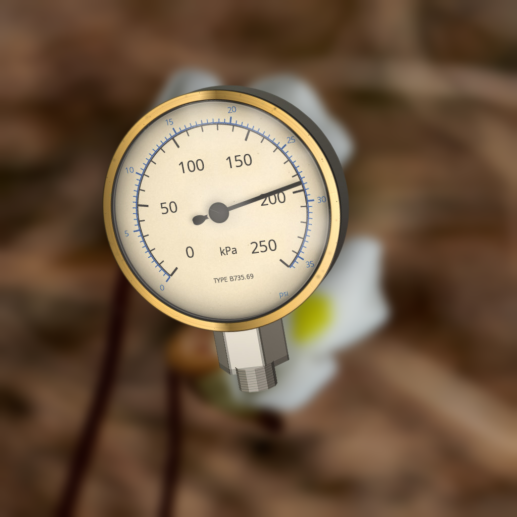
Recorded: {"value": 195, "unit": "kPa"}
